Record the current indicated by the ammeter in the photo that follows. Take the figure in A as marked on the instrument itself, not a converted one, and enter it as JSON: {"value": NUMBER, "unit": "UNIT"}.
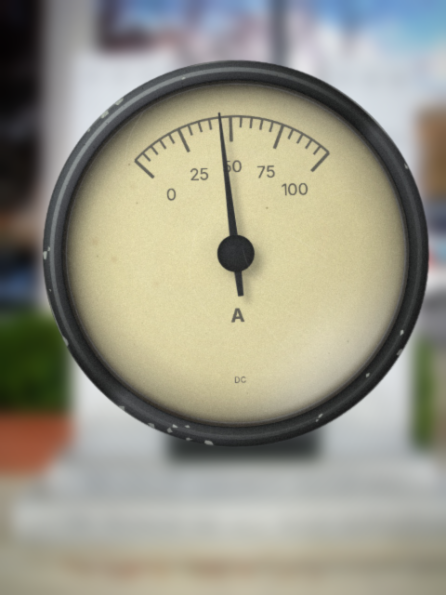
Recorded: {"value": 45, "unit": "A"}
